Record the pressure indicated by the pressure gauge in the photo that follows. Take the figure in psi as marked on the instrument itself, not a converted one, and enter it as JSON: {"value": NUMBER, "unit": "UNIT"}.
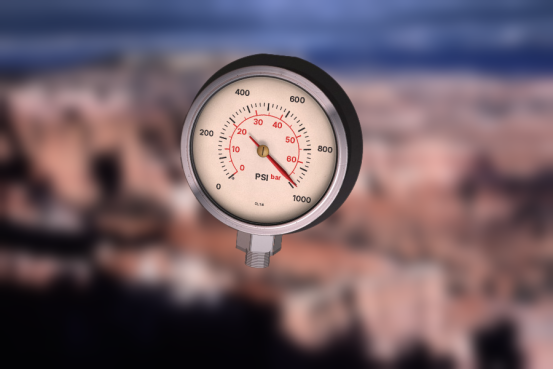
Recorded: {"value": 980, "unit": "psi"}
